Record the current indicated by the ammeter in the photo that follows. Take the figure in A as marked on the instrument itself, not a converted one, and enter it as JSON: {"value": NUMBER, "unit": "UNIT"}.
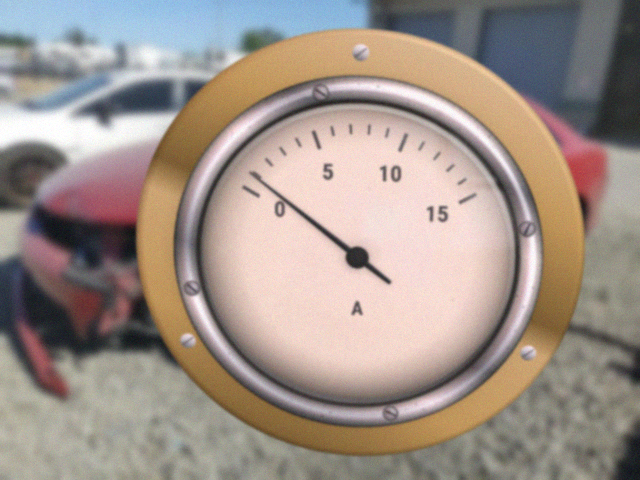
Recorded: {"value": 1, "unit": "A"}
